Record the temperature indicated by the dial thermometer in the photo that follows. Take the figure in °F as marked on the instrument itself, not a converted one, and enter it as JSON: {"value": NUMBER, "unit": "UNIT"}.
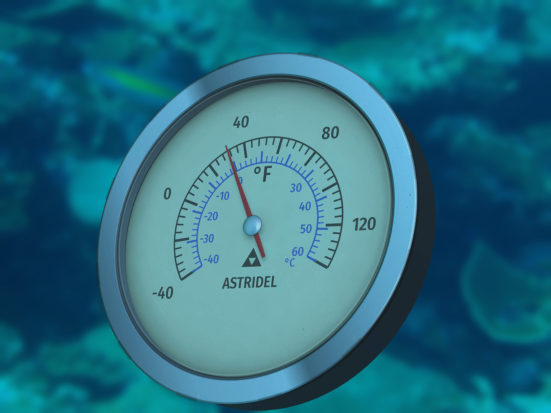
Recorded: {"value": 32, "unit": "°F"}
